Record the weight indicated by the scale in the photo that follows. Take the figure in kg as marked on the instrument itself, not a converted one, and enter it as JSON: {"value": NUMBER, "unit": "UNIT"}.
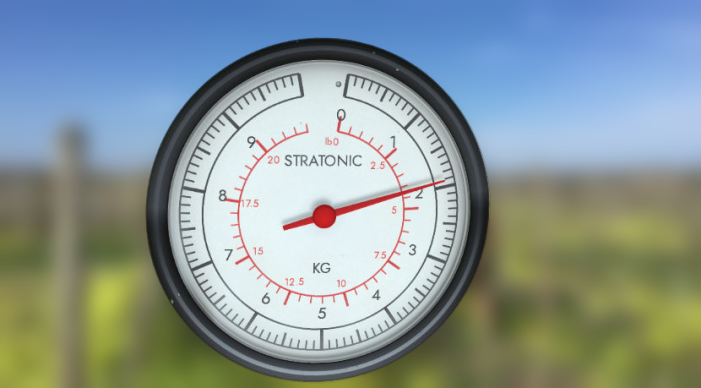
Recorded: {"value": 1.9, "unit": "kg"}
